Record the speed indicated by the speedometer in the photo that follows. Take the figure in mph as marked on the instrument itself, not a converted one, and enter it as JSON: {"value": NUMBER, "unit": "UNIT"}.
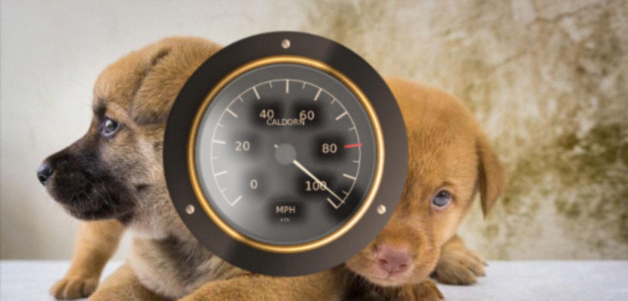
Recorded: {"value": 97.5, "unit": "mph"}
